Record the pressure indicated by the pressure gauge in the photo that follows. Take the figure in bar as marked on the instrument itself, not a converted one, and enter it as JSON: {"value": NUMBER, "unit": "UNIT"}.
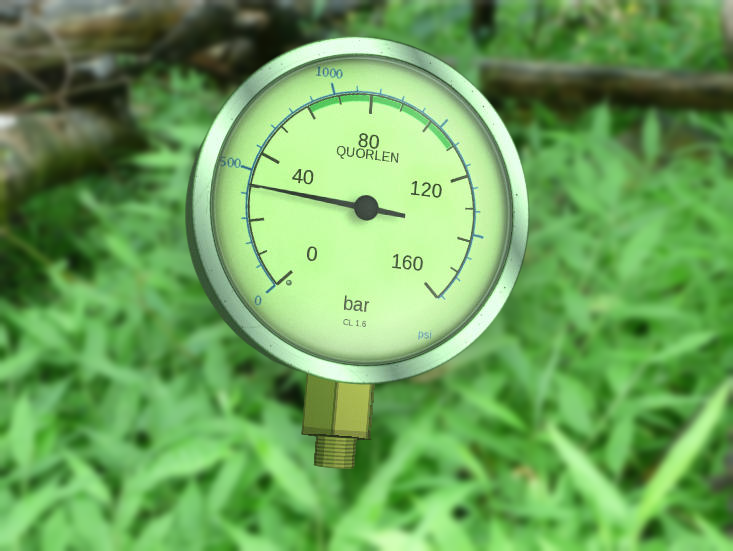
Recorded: {"value": 30, "unit": "bar"}
